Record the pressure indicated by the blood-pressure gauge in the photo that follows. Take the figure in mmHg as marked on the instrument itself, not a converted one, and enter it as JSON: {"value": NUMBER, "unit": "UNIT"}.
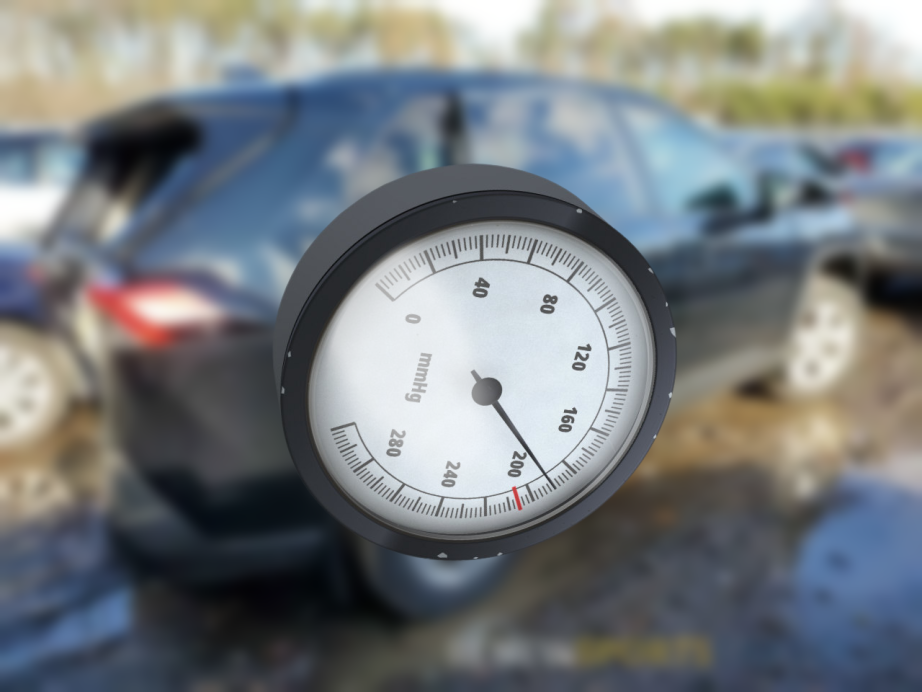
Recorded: {"value": 190, "unit": "mmHg"}
